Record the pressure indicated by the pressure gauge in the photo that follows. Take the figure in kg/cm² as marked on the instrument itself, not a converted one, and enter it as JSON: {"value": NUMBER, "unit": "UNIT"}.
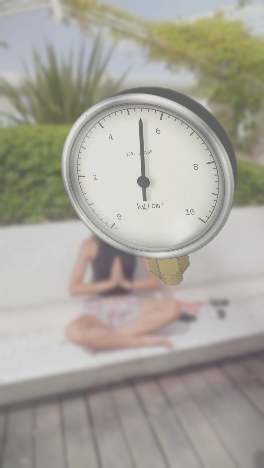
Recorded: {"value": 5.4, "unit": "kg/cm²"}
